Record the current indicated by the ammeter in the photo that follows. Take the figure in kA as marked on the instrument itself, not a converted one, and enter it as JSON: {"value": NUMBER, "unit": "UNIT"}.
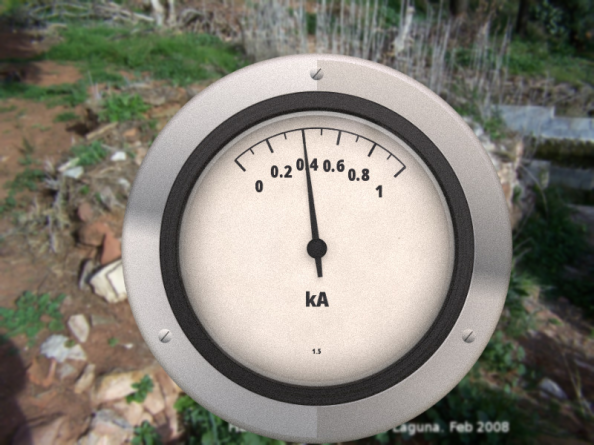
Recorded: {"value": 0.4, "unit": "kA"}
